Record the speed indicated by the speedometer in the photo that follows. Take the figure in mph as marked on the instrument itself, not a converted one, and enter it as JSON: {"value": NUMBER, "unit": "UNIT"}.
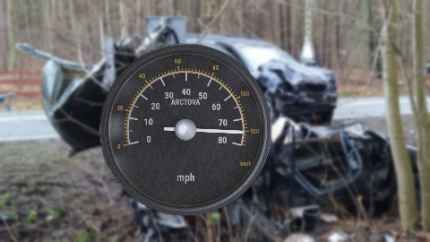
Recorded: {"value": 75, "unit": "mph"}
